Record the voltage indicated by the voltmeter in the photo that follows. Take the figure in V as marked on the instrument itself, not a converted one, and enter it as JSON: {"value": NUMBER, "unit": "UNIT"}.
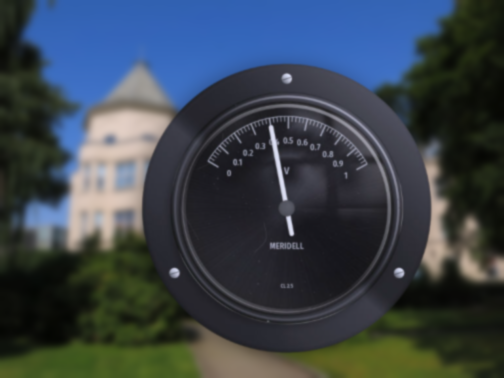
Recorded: {"value": 0.4, "unit": "V"}
